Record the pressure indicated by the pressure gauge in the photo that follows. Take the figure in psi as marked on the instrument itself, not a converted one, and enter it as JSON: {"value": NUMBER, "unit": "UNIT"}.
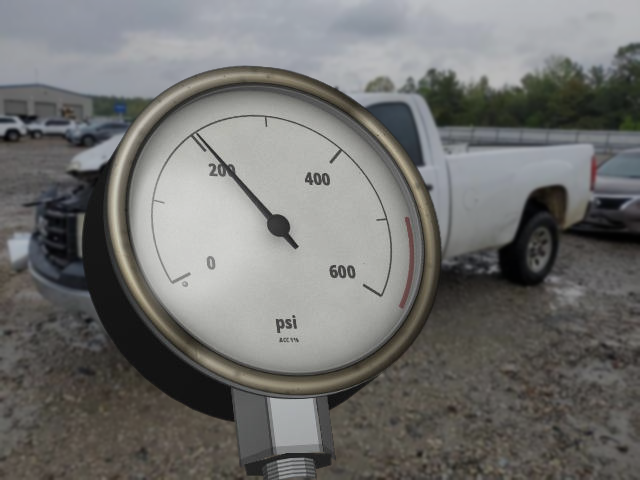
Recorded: {"value": 200, "unit": "psi"}
